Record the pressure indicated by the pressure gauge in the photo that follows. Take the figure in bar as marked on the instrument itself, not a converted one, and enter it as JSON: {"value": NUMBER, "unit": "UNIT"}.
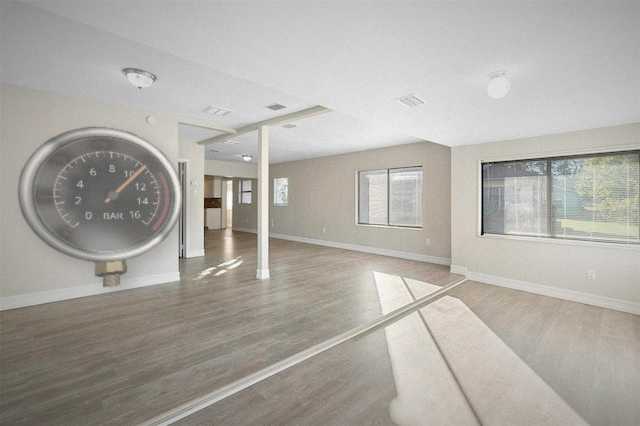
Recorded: {"value": 10.5, "unit": "bar"}
